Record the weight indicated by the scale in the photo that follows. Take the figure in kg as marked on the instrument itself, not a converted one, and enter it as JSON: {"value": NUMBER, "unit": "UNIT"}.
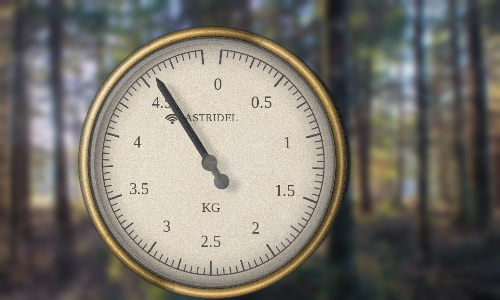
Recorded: {"value": 4.6, "unit": "kg"}
